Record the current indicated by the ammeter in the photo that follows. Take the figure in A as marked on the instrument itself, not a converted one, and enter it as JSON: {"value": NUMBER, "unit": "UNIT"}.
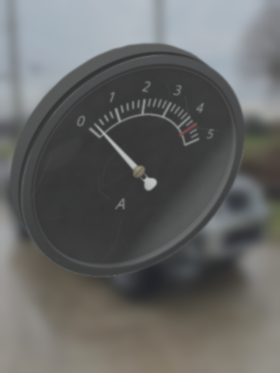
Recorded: {"value": 0.2, "unit": "A"}
